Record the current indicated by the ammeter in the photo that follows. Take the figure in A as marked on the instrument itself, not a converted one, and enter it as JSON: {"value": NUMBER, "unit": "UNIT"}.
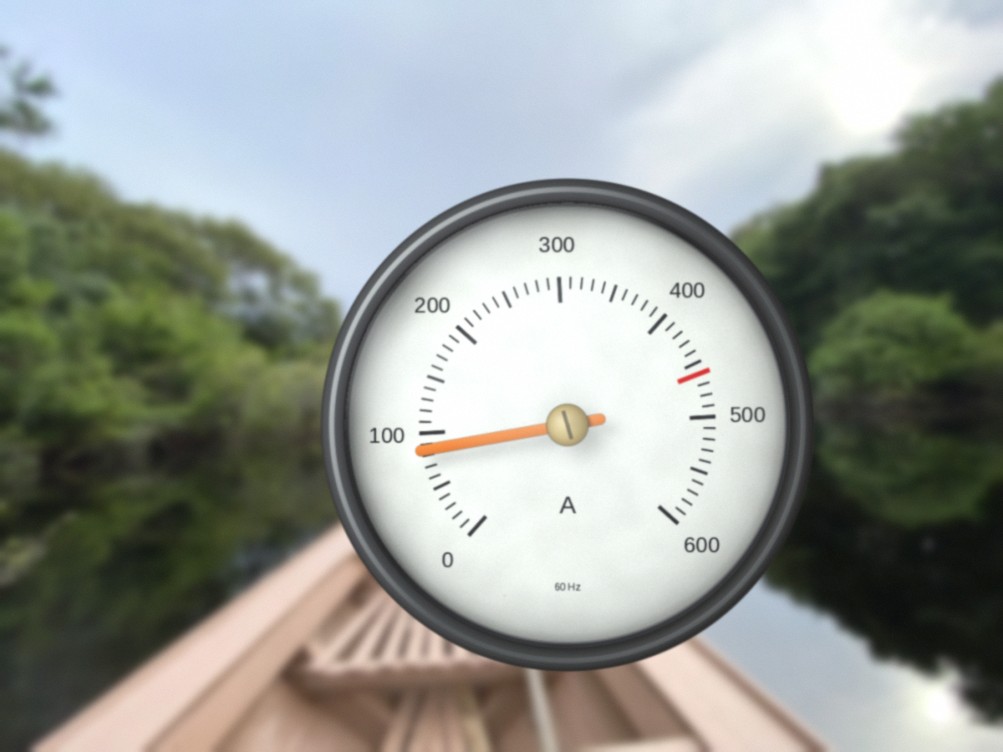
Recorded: {"value": 85, "unit": "A"}
